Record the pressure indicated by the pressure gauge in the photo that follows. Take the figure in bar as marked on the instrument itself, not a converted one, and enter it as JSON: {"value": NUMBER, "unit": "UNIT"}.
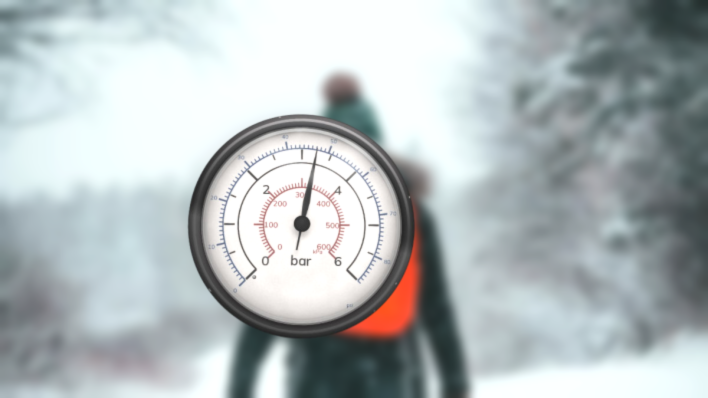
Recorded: {"value": 3.25, "unit": "bar"}
